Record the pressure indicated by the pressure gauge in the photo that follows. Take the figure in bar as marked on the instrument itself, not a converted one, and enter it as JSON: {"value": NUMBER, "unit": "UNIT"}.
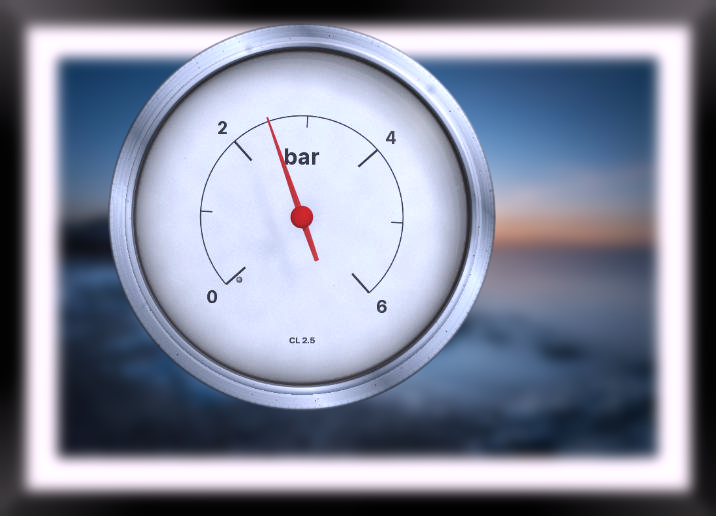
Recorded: {"value": 2.5, "unit": "bar"}
